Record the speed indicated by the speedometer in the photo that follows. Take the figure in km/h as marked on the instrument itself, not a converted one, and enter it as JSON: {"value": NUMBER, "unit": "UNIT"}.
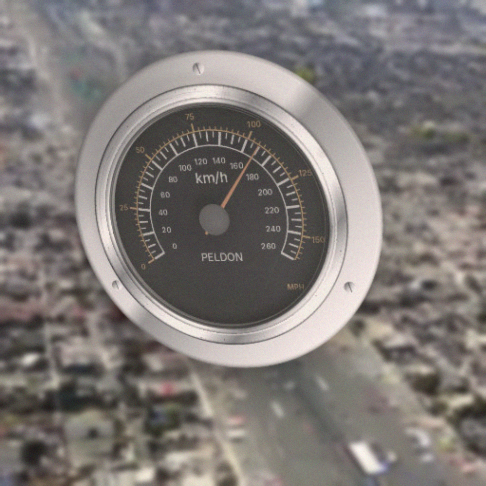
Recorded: {"value": 170, "unit": "km/h"}
